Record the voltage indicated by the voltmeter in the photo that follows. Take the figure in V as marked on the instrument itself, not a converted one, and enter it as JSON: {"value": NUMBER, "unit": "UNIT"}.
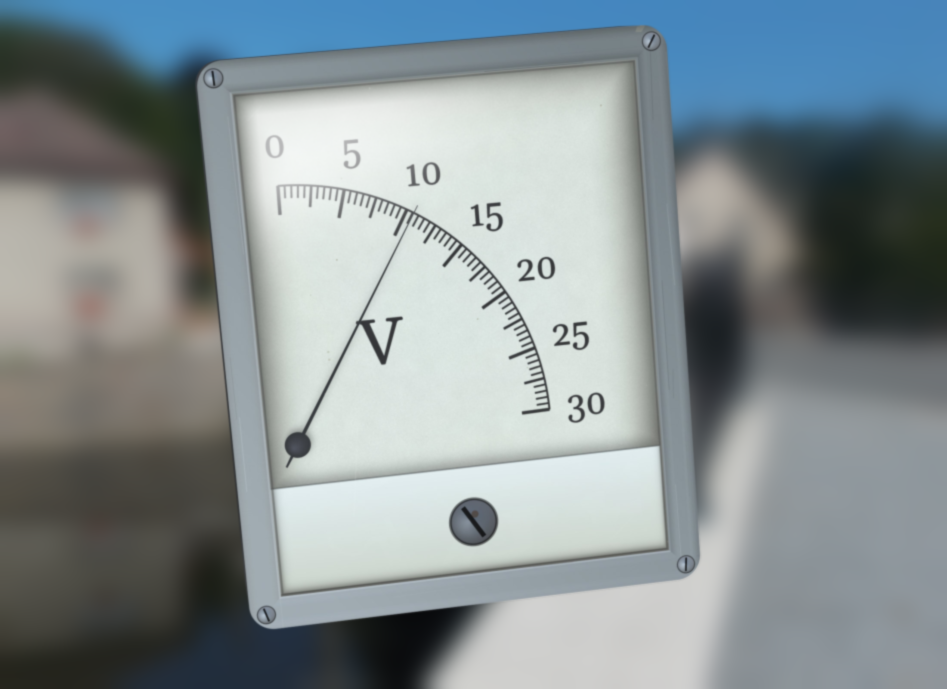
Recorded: {"value": 10.5, "unit": "V"}
